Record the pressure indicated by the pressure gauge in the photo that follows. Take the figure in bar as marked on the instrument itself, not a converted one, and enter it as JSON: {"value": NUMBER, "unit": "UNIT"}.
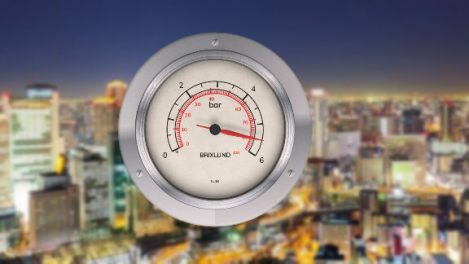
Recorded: {"value": 5.5, "unit": "bar"}
